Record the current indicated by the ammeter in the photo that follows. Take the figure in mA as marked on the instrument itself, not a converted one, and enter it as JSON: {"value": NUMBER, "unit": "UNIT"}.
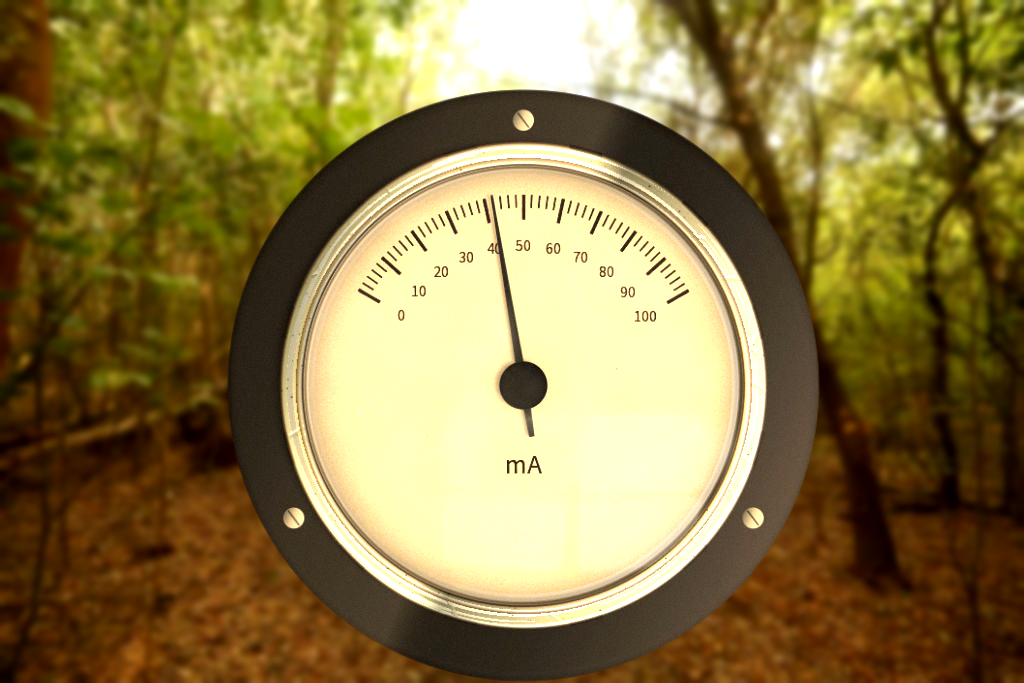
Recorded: {"value": 42, "unit": "mA"}
